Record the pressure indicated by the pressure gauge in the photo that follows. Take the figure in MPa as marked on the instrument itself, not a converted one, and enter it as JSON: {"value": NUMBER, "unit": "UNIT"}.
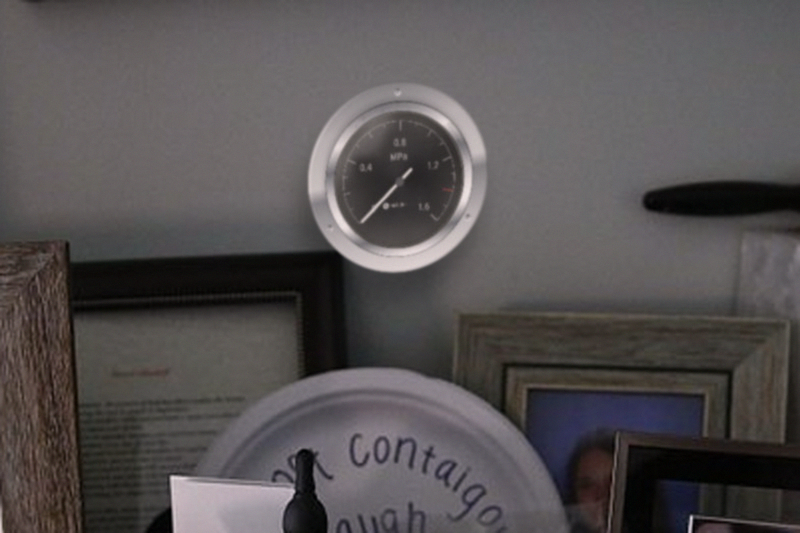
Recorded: {"value": 0, "unit": "MPa"}
